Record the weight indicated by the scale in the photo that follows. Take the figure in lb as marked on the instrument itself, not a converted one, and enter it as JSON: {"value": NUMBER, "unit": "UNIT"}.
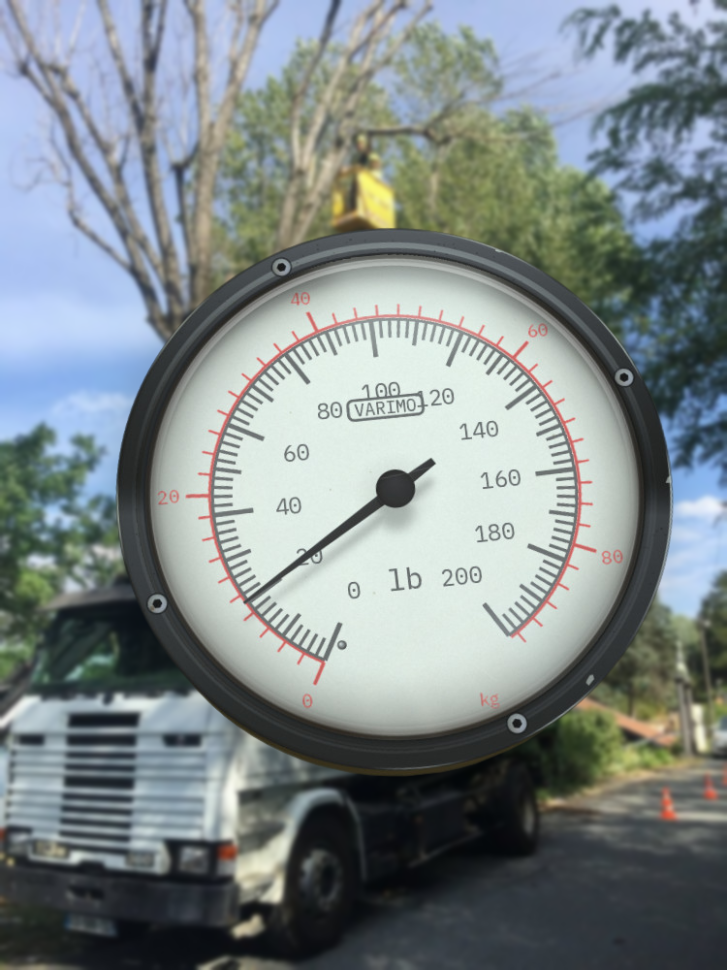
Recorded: {"value": 20, "unit": "lb"}
